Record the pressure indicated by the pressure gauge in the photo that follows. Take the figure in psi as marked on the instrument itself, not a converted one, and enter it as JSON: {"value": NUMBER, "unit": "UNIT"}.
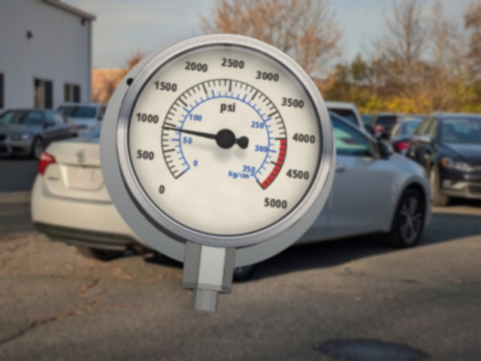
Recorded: {"value": 900, "unit": "psi"}
